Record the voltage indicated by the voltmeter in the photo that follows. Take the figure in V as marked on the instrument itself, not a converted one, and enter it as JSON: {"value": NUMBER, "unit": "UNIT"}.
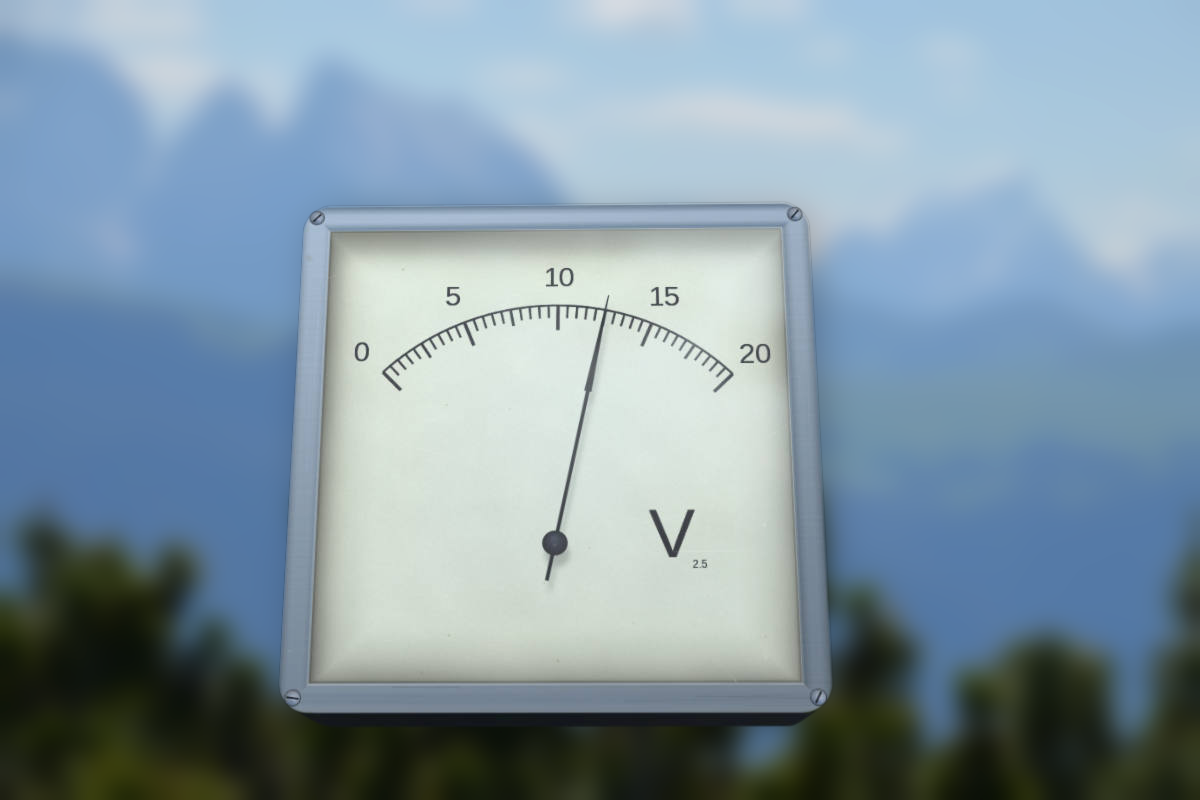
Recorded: {"value": 12.5, "unit": "V"}
